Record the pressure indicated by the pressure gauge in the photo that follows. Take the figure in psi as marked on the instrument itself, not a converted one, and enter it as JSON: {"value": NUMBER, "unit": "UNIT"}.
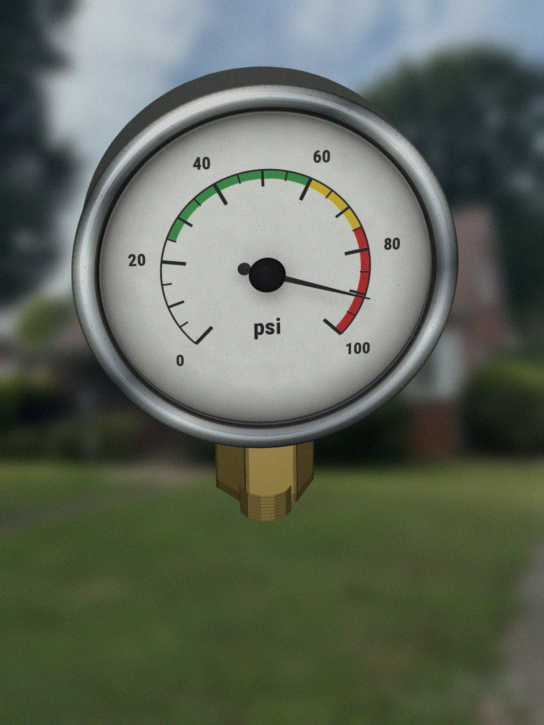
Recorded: {"value": 90, "unit": "psi"}
